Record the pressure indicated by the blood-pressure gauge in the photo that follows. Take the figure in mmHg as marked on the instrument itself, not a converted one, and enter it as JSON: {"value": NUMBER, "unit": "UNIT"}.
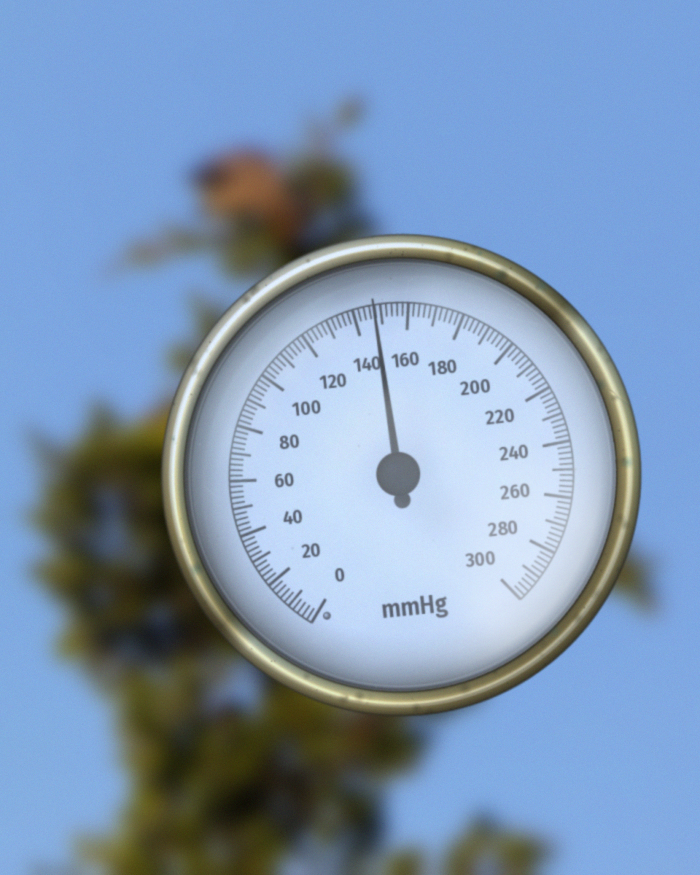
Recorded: {"value": 148, "unit": "mmHg"}
